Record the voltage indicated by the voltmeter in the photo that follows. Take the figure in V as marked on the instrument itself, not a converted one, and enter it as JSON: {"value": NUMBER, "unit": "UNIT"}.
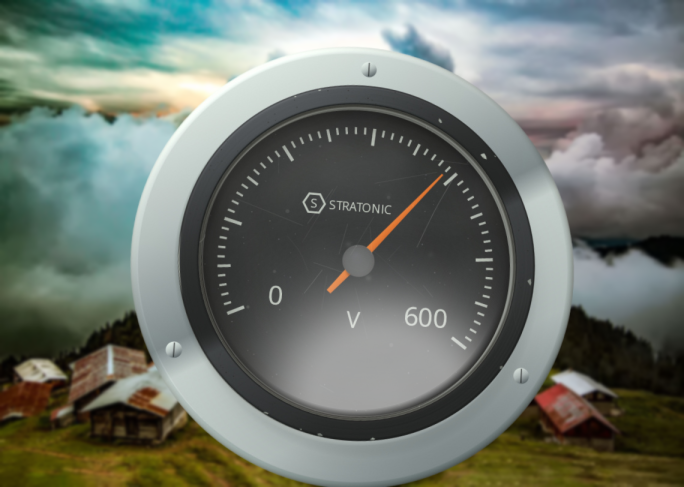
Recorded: {"value": 390, "unit": "V"}
